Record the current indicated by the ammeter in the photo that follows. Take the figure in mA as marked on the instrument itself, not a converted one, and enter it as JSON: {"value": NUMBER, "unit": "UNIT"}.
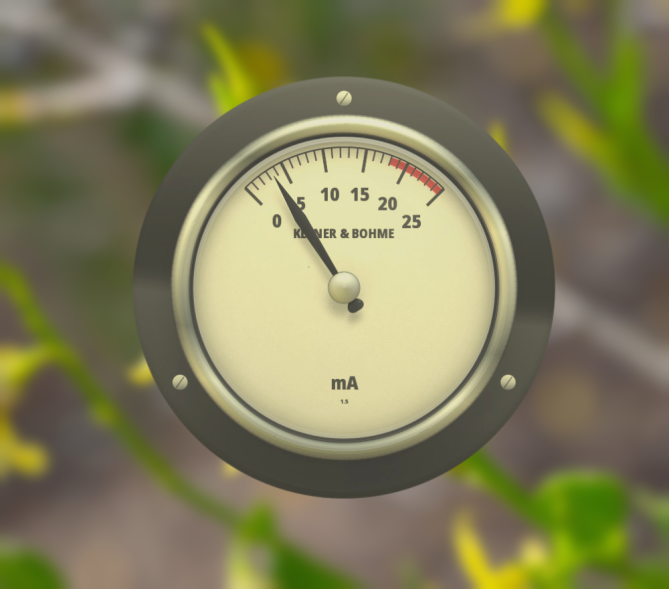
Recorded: {"value": 3.5, "unit": "mA"}
